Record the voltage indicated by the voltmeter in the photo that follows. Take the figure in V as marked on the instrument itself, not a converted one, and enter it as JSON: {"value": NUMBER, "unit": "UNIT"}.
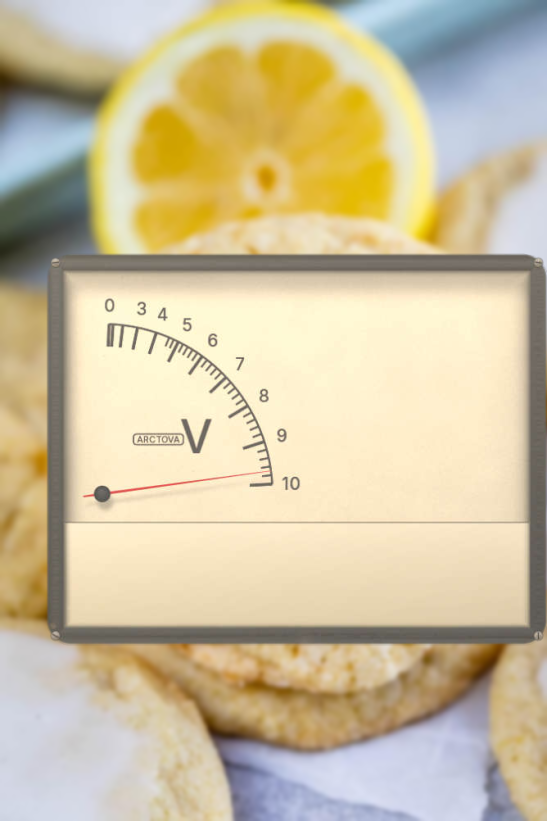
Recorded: {"value": 9.7, "unit": "V"}
